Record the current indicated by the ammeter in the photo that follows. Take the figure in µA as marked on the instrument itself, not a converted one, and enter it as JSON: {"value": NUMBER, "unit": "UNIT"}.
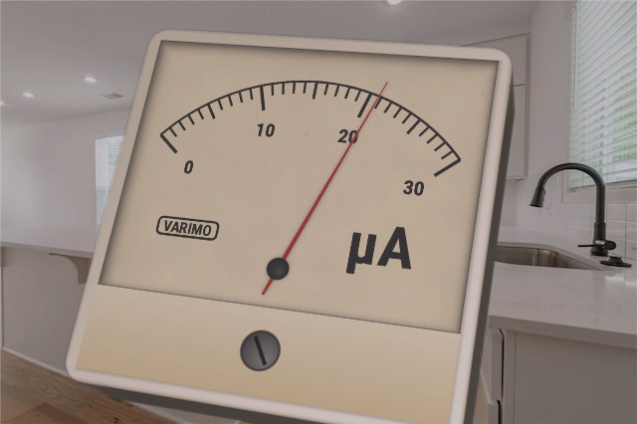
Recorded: {"value": 21, "unit": "µA"}
